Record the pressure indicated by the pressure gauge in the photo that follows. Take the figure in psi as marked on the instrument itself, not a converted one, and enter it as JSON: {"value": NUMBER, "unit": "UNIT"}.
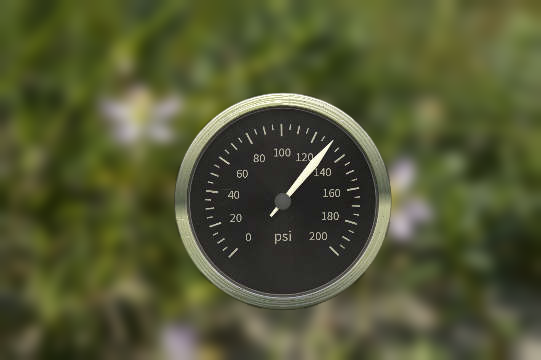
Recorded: {"value": 130, "unit": "psi"}
